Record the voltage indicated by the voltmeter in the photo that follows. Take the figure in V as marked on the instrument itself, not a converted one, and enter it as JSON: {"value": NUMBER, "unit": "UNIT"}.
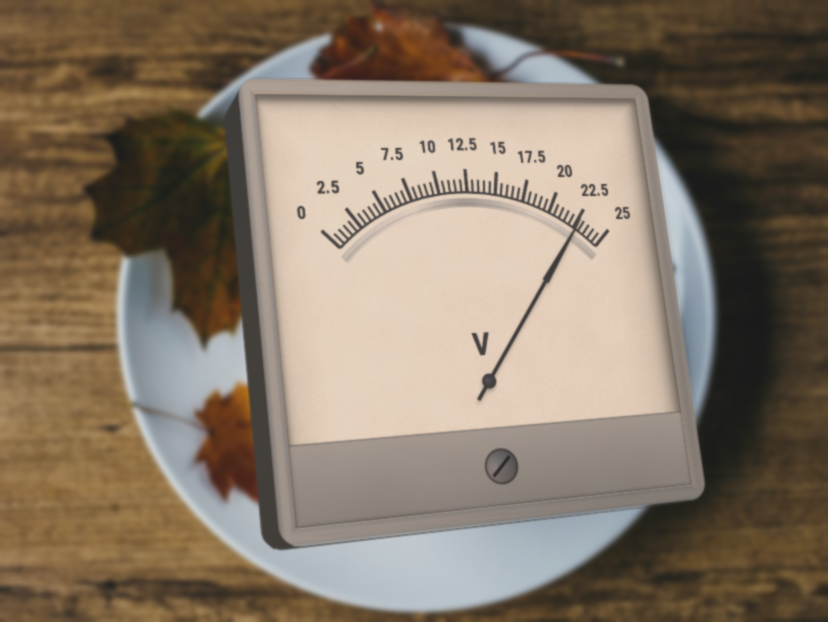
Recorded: {"value": 22.5, "unit": "V"}
